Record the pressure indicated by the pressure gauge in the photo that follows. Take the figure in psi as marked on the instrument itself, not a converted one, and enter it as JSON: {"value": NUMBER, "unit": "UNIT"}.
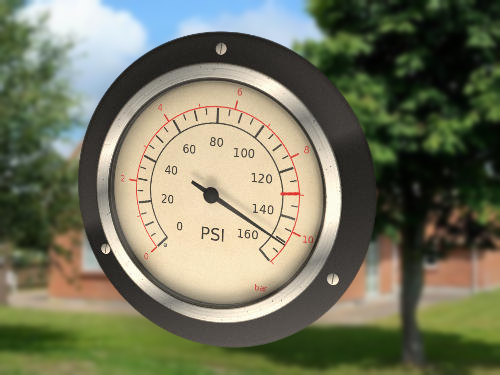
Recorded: {"value": 150, "unit": "psi"}
